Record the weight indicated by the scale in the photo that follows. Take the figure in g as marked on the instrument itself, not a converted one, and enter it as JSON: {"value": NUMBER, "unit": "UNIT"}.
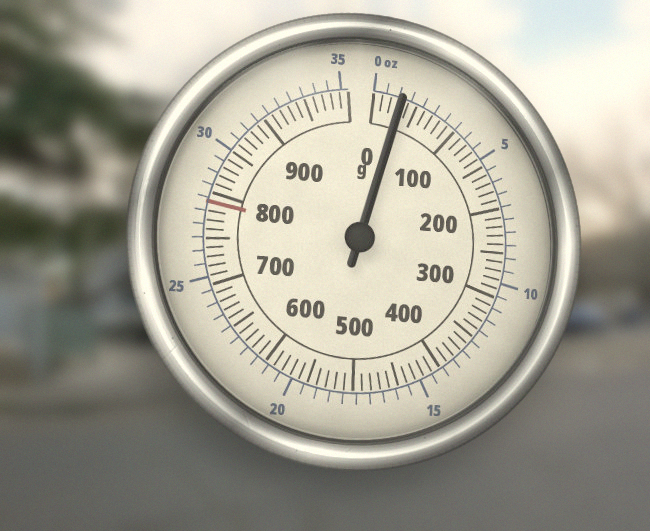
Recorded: {"value": 30, "unit": "g"}
